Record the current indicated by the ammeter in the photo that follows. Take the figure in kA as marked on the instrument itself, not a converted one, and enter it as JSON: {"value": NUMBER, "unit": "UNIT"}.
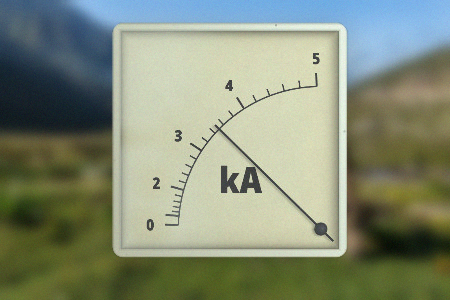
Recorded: {"value": 3.5, "unit": "kA"}
